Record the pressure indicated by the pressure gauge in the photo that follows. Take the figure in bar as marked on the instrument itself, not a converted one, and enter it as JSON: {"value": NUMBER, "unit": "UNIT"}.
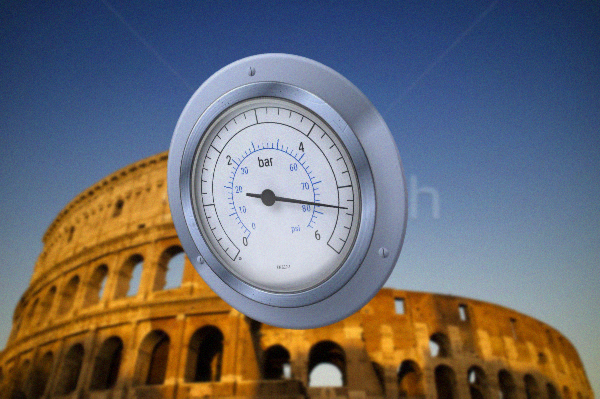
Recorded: {"value": 5.3, "unit": "bar"}
